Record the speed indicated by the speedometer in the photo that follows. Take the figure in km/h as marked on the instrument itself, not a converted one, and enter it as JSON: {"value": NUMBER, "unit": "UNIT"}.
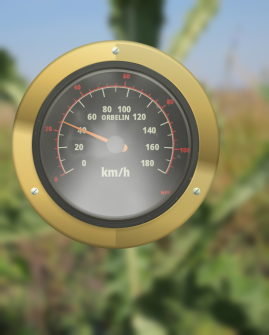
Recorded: {"value": 40, "unit": "km/h"}
